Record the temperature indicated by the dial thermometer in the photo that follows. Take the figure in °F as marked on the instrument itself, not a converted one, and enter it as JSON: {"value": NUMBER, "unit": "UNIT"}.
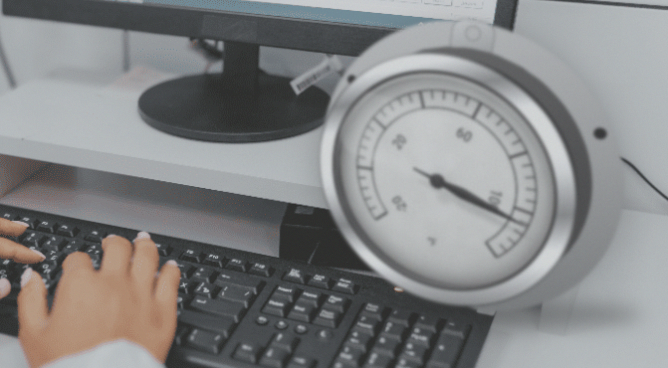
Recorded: {"value": 104, "unit": "°F"}
